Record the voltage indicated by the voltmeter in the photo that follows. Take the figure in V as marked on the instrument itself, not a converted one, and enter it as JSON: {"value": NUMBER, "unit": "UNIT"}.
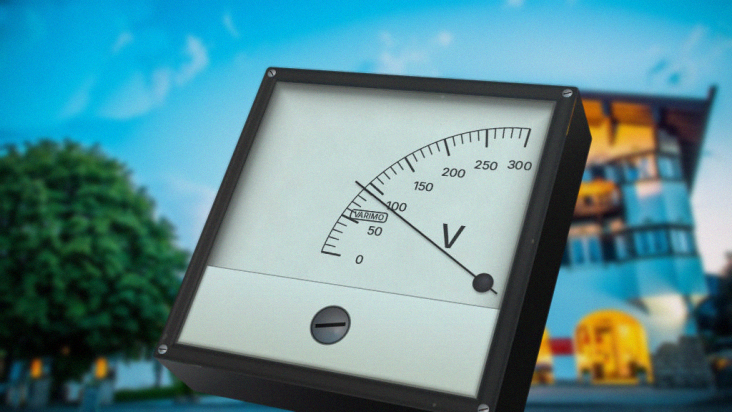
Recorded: {"value": 90, "unit": "V"}
